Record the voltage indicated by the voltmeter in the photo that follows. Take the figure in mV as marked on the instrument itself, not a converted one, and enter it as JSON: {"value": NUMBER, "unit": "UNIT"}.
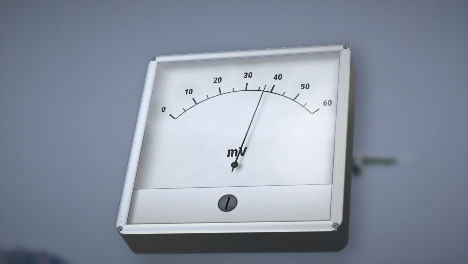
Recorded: {"value": 37.5, "unit": "mV"}
